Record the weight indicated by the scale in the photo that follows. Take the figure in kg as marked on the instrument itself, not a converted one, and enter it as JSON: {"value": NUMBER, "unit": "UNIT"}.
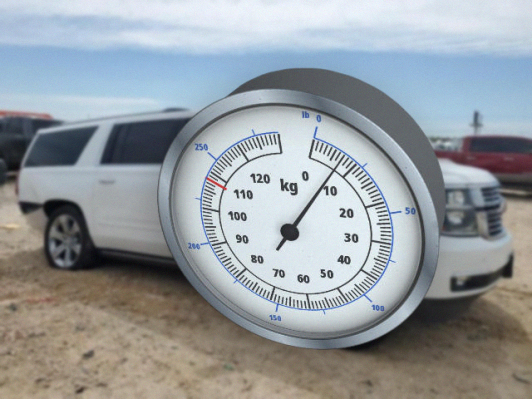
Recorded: {"value": 7, "unit": "kg"}
